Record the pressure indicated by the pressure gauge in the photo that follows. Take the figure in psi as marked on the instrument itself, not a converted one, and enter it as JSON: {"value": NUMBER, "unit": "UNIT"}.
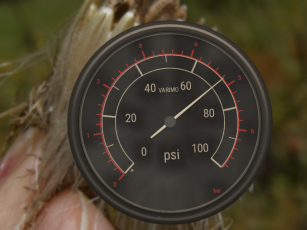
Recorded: {"value": 70, "unit": "psi"}
